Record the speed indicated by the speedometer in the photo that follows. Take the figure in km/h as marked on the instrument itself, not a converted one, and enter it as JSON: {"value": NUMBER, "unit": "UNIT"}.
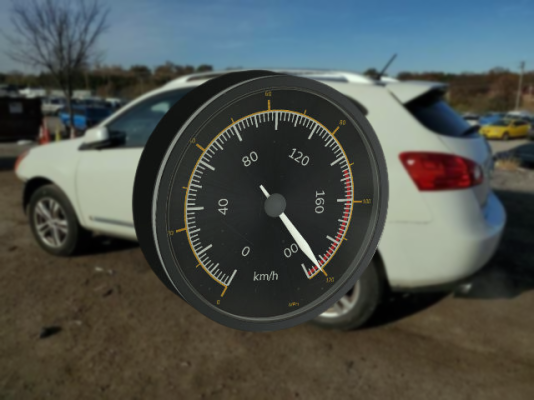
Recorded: {"value": 194, "unit": "km/h"}
